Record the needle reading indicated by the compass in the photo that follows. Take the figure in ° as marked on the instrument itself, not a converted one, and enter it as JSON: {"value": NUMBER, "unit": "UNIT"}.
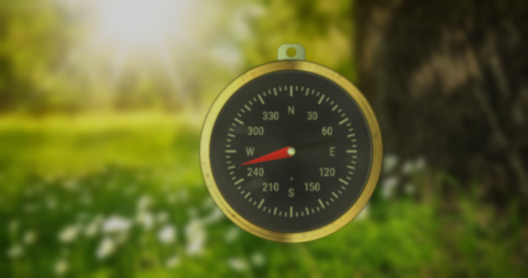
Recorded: {"value": 255, "unit": "°"}
